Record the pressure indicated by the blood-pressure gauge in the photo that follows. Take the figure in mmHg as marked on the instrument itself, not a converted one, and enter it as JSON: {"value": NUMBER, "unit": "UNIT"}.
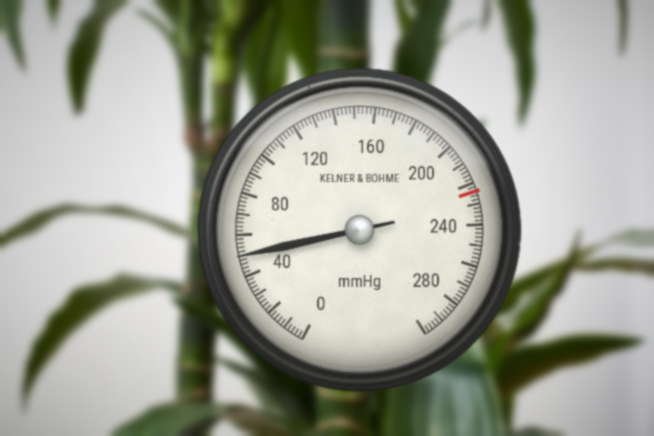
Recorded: {"value": 50, "unit": "mmHg"}
